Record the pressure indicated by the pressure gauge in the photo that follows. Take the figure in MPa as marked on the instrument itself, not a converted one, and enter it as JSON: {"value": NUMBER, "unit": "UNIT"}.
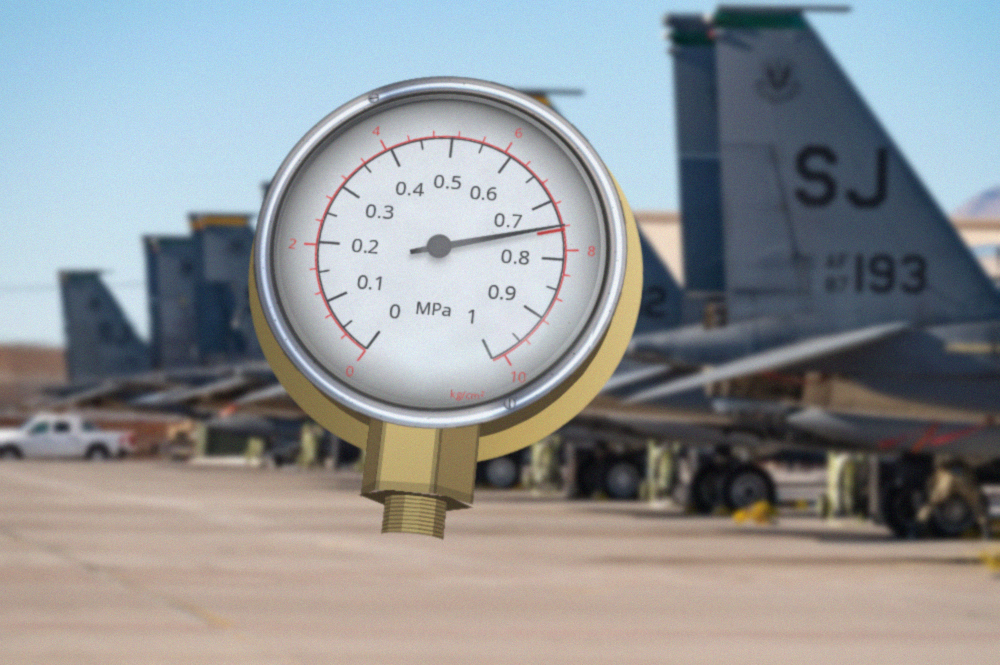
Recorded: {"value": 0.75, "unit": "MPa"}
